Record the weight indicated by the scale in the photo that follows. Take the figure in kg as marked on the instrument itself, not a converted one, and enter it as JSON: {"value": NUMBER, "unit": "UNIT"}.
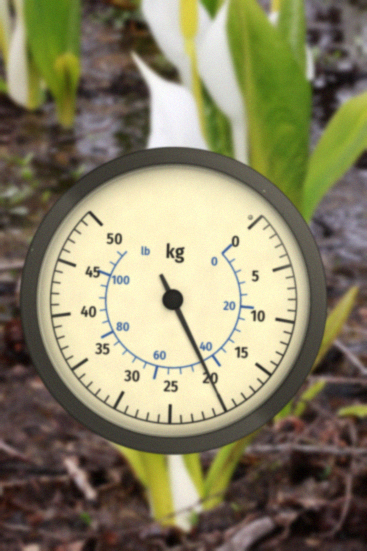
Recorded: {"value": 20, "unit": "kg"}
